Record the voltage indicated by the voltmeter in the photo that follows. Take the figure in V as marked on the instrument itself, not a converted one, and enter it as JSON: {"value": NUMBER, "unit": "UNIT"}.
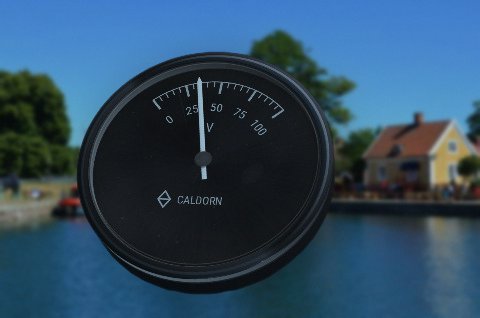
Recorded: {"value": 35, "unit": "V"}
